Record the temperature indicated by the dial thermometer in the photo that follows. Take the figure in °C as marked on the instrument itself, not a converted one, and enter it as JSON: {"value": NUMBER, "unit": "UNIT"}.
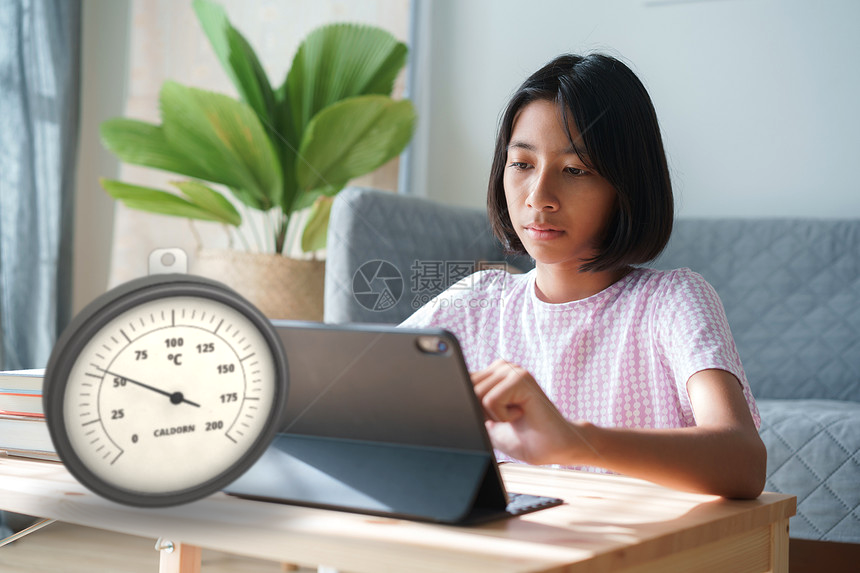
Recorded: {"value": 55, "unit": "°C"}
